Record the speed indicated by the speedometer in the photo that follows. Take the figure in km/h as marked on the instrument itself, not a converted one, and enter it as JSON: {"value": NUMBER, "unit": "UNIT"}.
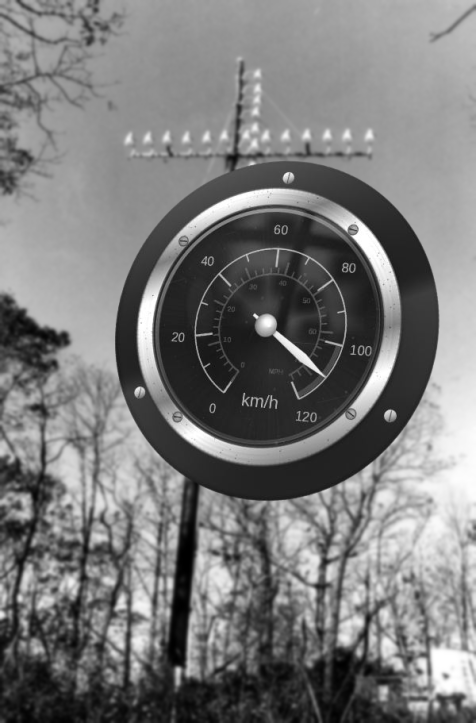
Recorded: {"value": 110, "unit": "km/h"}
